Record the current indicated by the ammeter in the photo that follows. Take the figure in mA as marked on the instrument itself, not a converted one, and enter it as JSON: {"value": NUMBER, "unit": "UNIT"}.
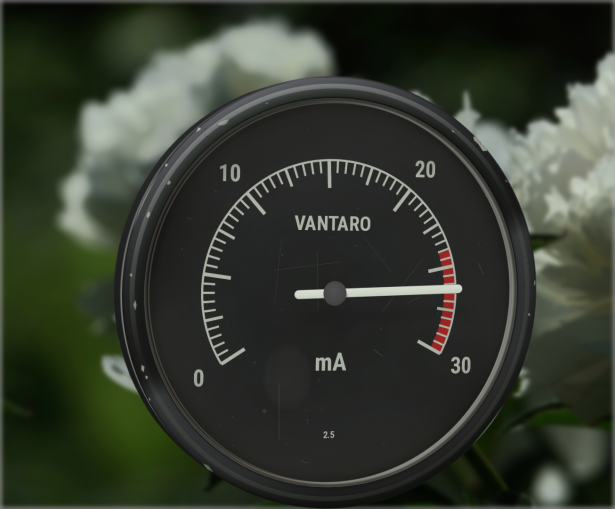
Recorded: {"value": 26.25, "unit": "mA"}
